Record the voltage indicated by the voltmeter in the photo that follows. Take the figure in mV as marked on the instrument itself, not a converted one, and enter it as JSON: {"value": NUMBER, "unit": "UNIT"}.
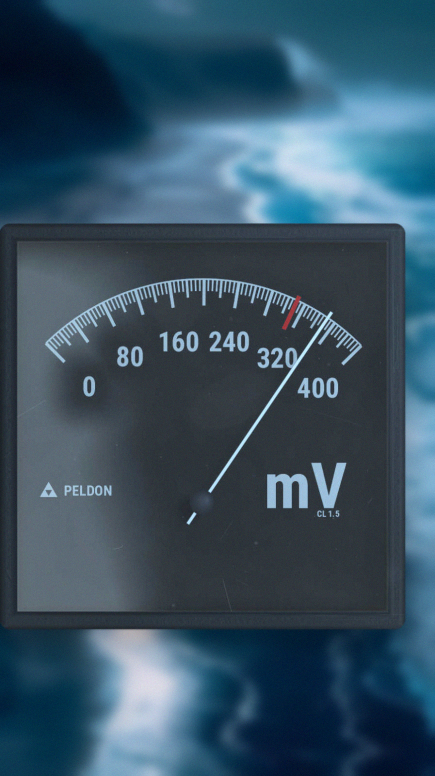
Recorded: {"value": 350, "unit": "mV"}
